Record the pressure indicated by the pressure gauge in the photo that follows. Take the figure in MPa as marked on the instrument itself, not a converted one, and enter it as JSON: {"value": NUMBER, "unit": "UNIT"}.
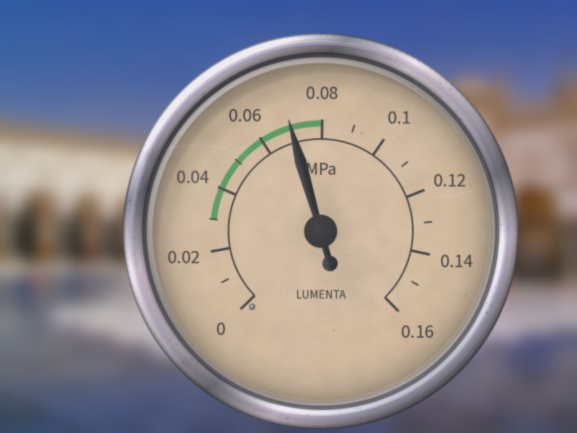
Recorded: {"value": 0.07, "unit": "MPa"}
